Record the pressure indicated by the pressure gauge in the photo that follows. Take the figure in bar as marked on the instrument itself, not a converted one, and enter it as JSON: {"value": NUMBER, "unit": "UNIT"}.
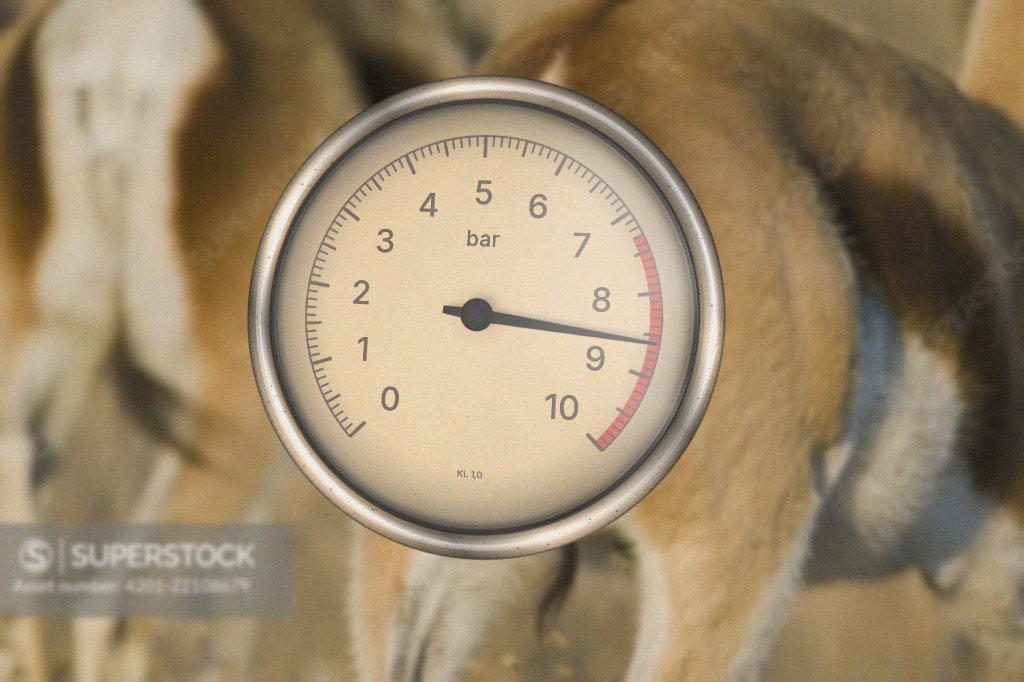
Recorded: {"value": 8.6, "unit": "bar"}
